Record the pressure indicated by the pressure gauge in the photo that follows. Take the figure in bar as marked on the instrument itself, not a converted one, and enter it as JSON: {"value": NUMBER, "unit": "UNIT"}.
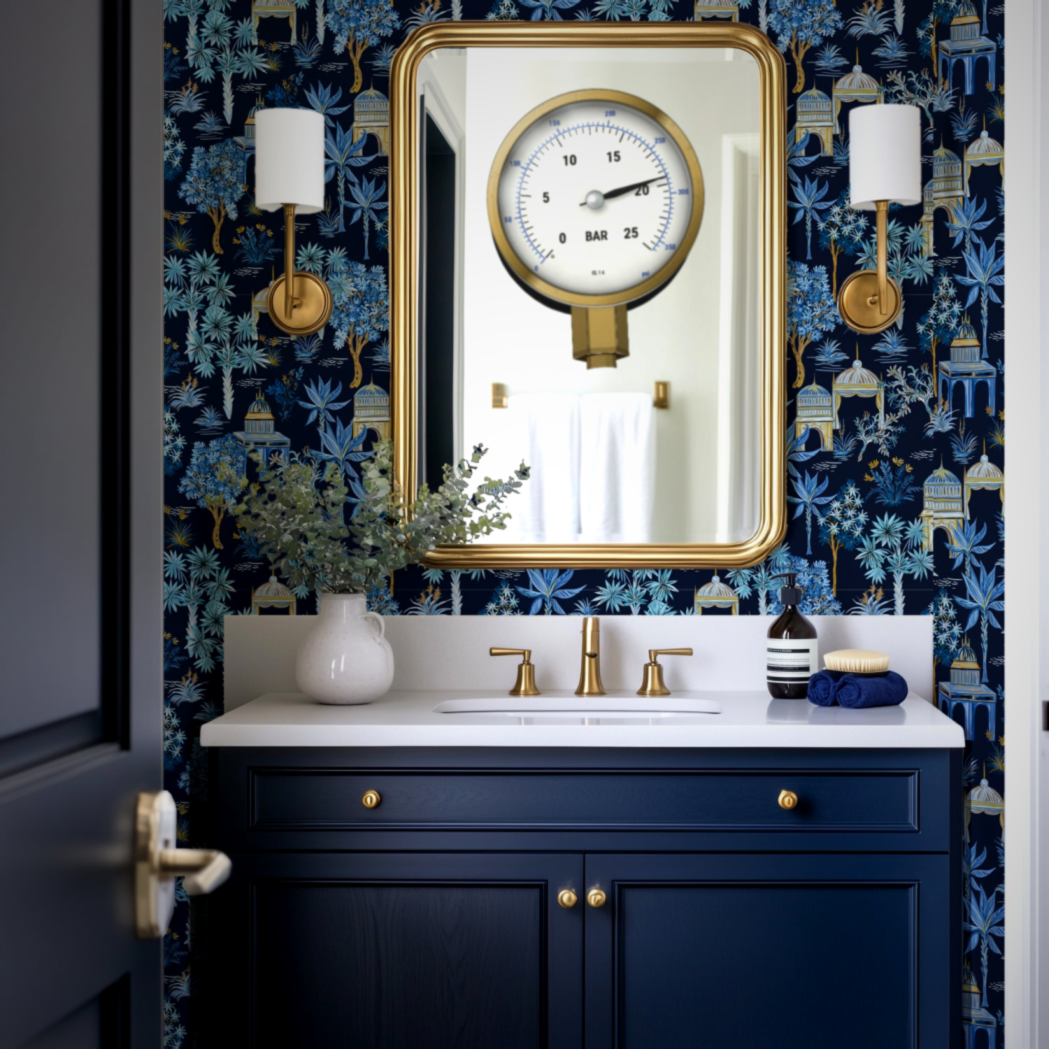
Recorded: {"value": 19.5, "unit": "bar"}
